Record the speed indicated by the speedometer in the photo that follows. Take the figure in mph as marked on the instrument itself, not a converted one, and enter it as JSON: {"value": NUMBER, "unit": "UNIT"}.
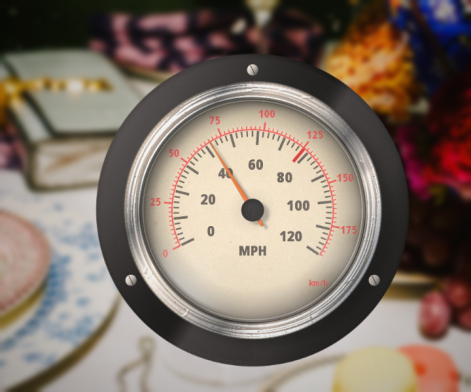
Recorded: {"value": 42, "unit": "mph"}
